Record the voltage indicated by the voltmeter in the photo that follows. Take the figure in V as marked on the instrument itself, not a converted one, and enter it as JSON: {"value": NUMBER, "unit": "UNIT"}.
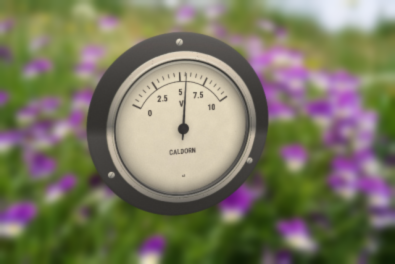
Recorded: {"value": 5.5, "unit": "V"}
